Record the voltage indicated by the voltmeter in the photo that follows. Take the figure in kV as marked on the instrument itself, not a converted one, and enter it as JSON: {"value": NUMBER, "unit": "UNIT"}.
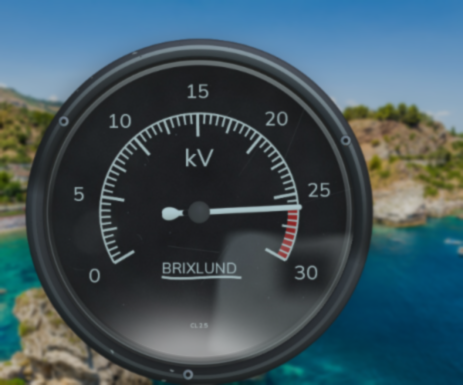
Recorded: {"value": 26, "unit": "kV"}
